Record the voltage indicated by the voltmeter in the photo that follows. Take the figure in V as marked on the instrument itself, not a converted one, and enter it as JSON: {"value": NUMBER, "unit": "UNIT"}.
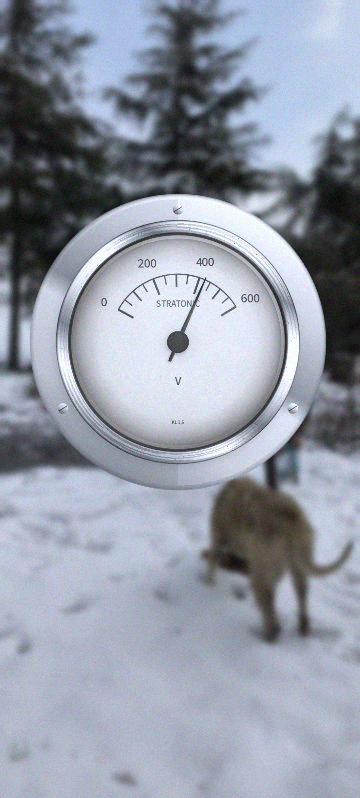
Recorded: {"value": 425, "unit": "V"}
